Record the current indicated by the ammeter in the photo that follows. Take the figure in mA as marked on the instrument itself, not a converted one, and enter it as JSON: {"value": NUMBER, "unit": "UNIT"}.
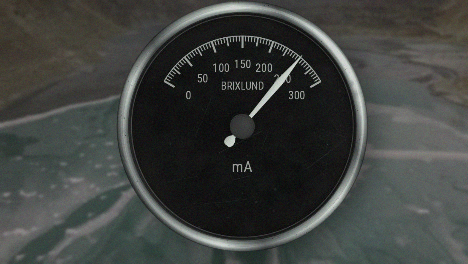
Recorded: {"value": 250, "unit": "mA"}
